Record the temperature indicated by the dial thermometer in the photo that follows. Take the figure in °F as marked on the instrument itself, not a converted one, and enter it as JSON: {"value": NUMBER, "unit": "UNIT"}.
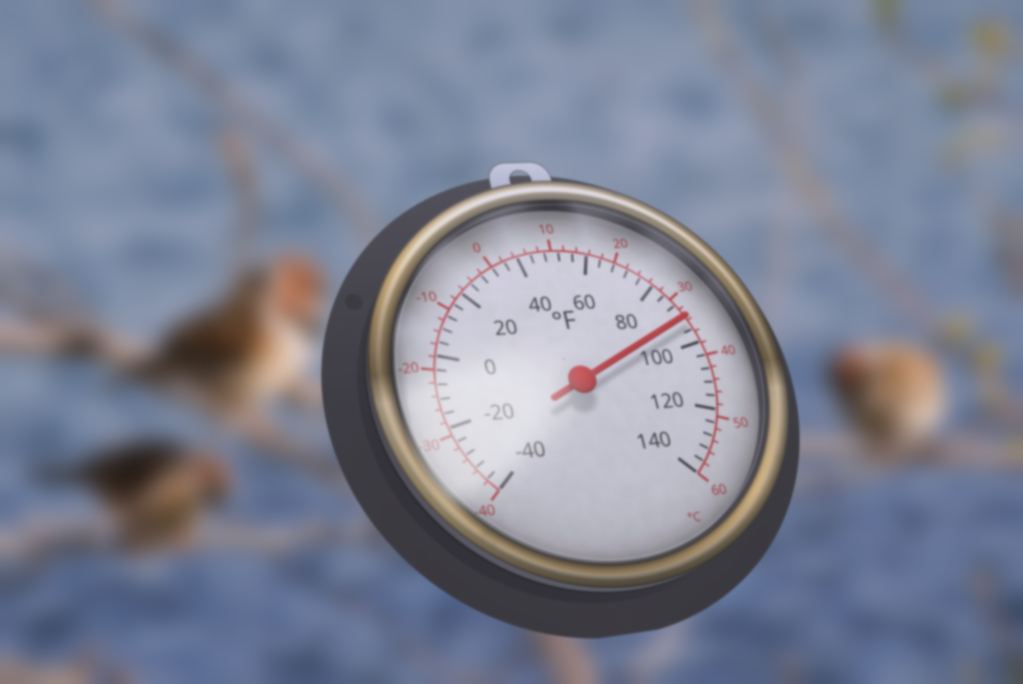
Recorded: {"value": 92, "unit": "°F"}
